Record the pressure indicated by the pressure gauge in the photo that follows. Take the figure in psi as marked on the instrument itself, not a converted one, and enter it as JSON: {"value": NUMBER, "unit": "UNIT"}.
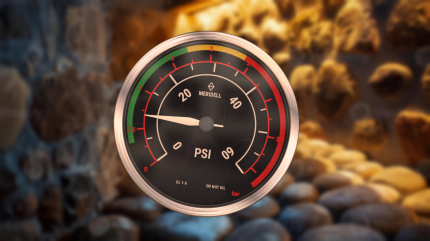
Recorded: {"value": 10, "unit": "psi"}
